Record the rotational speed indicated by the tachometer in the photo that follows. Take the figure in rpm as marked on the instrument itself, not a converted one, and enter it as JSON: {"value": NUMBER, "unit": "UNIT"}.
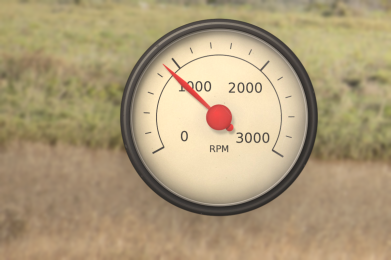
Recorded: {"value": 900, "unit": "rpm"}
